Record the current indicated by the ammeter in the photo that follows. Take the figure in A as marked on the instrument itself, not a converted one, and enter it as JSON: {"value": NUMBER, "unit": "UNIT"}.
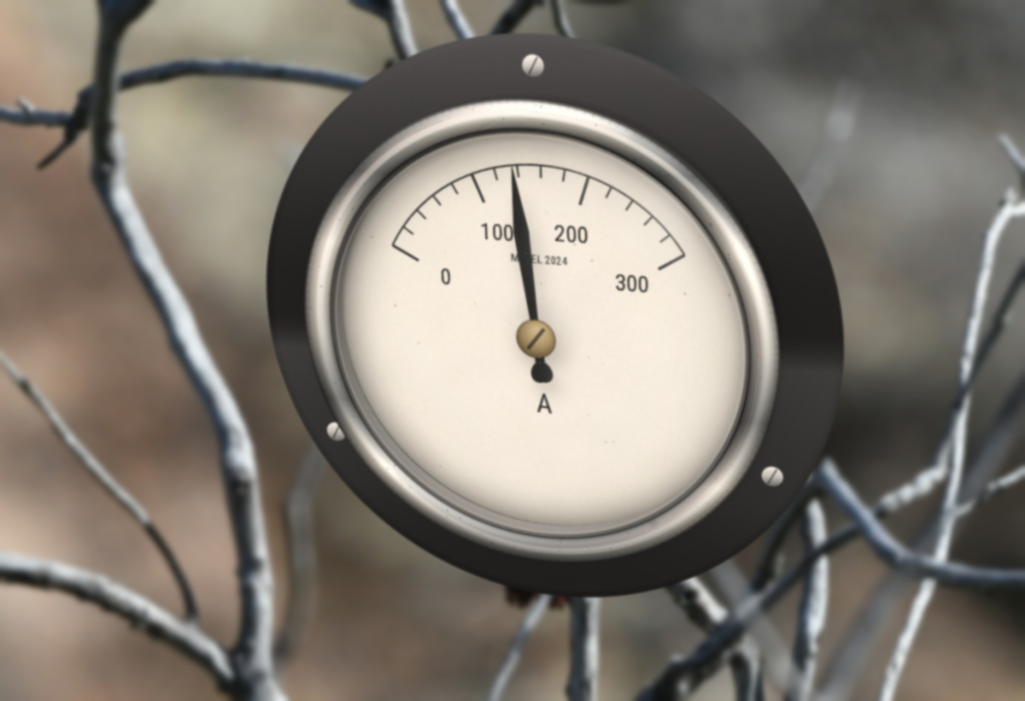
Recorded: {"value": 140, "unit": "A"}
